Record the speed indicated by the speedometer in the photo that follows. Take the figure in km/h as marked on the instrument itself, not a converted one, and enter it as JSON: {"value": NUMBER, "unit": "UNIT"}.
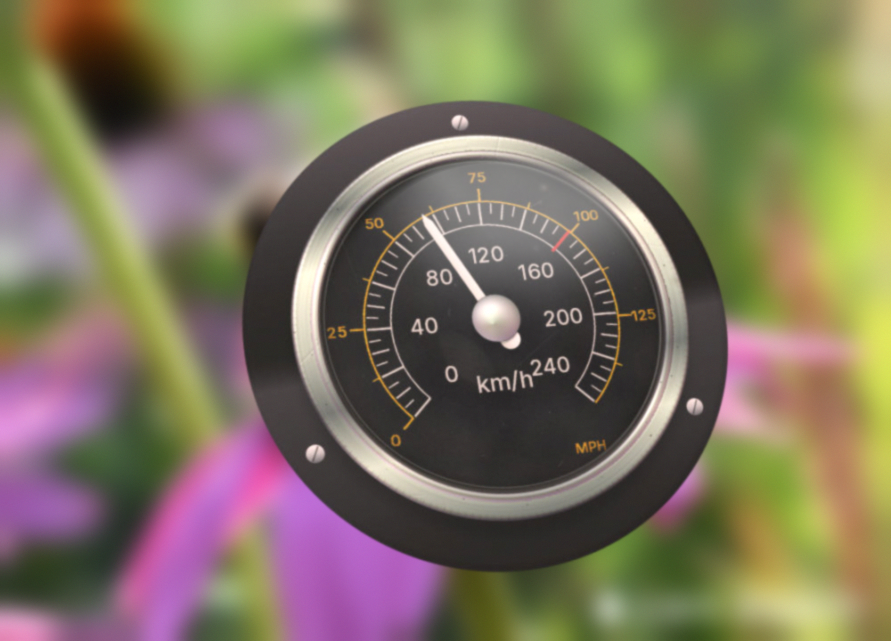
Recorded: {"value": 95, "unit": "km/h"}
